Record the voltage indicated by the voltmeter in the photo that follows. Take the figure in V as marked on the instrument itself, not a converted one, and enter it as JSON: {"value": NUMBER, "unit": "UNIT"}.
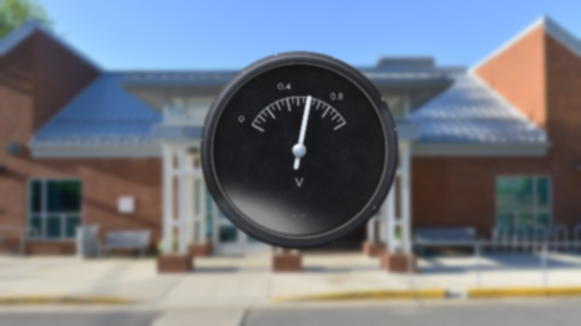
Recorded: {"value": 0.6, "unit": "V"}
